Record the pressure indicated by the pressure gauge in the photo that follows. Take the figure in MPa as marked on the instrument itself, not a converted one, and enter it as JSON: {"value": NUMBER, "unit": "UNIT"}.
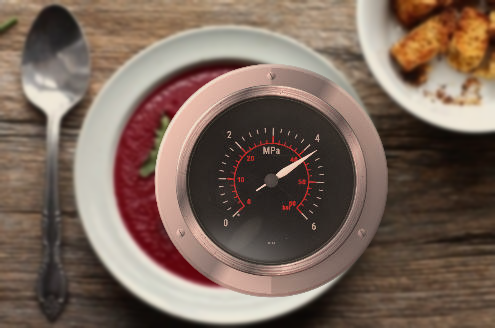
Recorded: {"value": 4.2, "unit": "MPa"}
